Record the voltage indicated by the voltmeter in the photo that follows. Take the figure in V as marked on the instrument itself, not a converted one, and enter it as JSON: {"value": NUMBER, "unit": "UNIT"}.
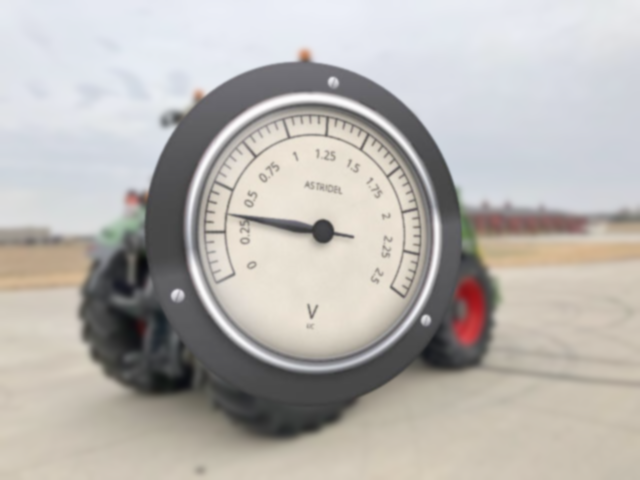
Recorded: {"value": 0.35, "unit": "V"}
